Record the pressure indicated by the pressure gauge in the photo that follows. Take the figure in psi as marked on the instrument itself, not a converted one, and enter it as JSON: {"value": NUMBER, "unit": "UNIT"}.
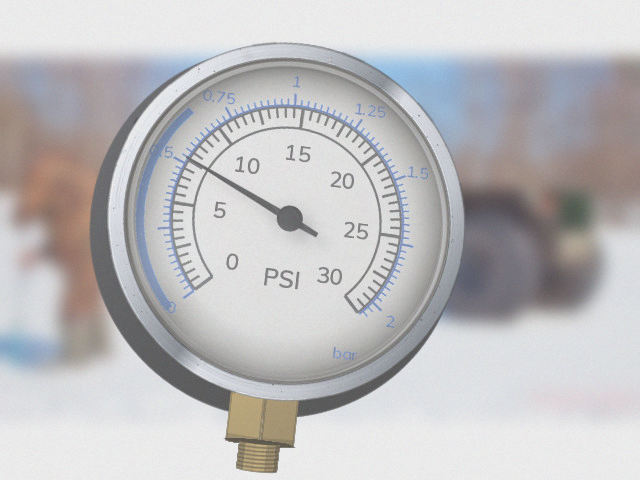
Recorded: {"value": 7.5, "unit": "psi"}
